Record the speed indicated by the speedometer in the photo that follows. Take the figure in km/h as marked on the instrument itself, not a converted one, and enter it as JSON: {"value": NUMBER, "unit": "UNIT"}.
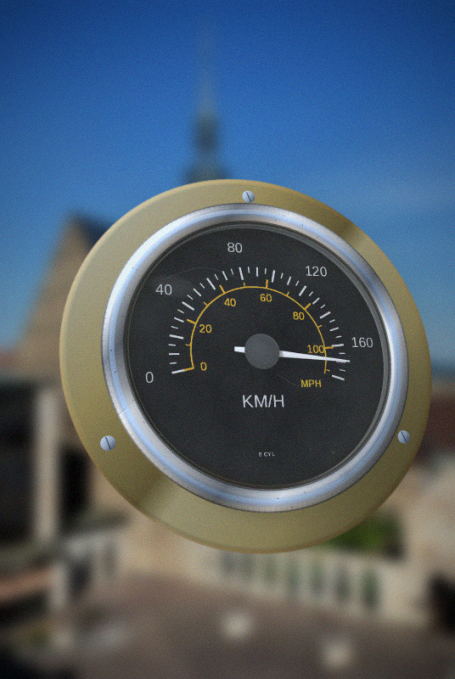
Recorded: {"value": 170, "unit": "km/h"}
